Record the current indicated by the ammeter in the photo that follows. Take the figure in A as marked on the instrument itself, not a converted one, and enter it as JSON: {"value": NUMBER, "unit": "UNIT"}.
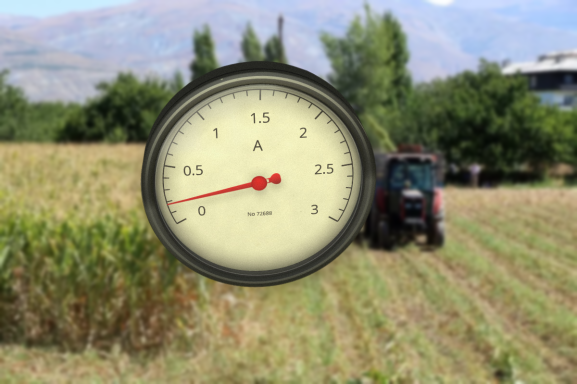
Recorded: {"value": 0.2, "unit": "A"}
